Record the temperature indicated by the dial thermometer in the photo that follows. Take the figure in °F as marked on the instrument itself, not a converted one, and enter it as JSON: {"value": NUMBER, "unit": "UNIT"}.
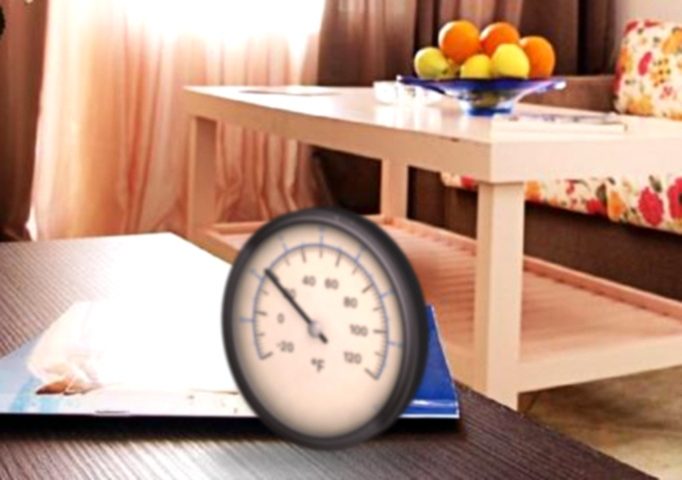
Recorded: {"value": 20, "unit": "°F"}
